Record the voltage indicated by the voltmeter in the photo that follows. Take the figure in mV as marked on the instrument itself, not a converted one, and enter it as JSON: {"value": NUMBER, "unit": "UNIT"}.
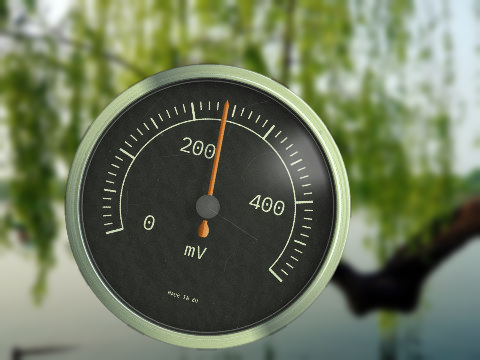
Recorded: {"value": 240, "unit": "mV"}
